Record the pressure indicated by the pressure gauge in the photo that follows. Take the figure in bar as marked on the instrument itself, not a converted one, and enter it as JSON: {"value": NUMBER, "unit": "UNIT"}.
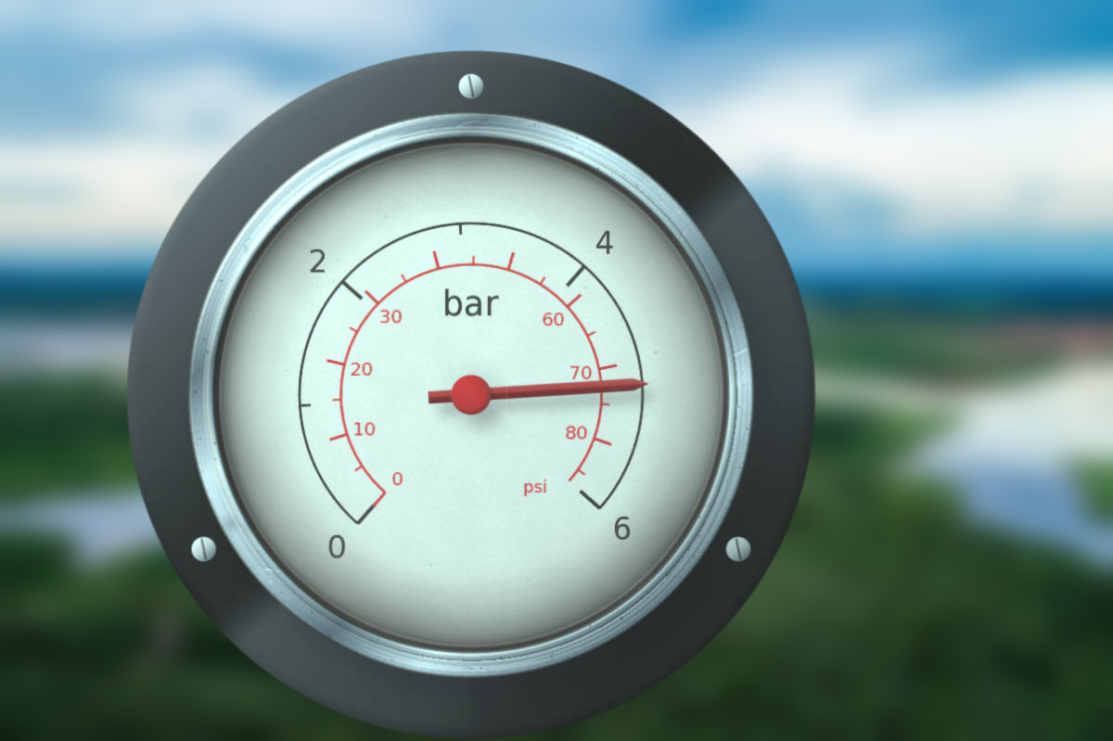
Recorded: {"value": 5, "unit": "bar"}
